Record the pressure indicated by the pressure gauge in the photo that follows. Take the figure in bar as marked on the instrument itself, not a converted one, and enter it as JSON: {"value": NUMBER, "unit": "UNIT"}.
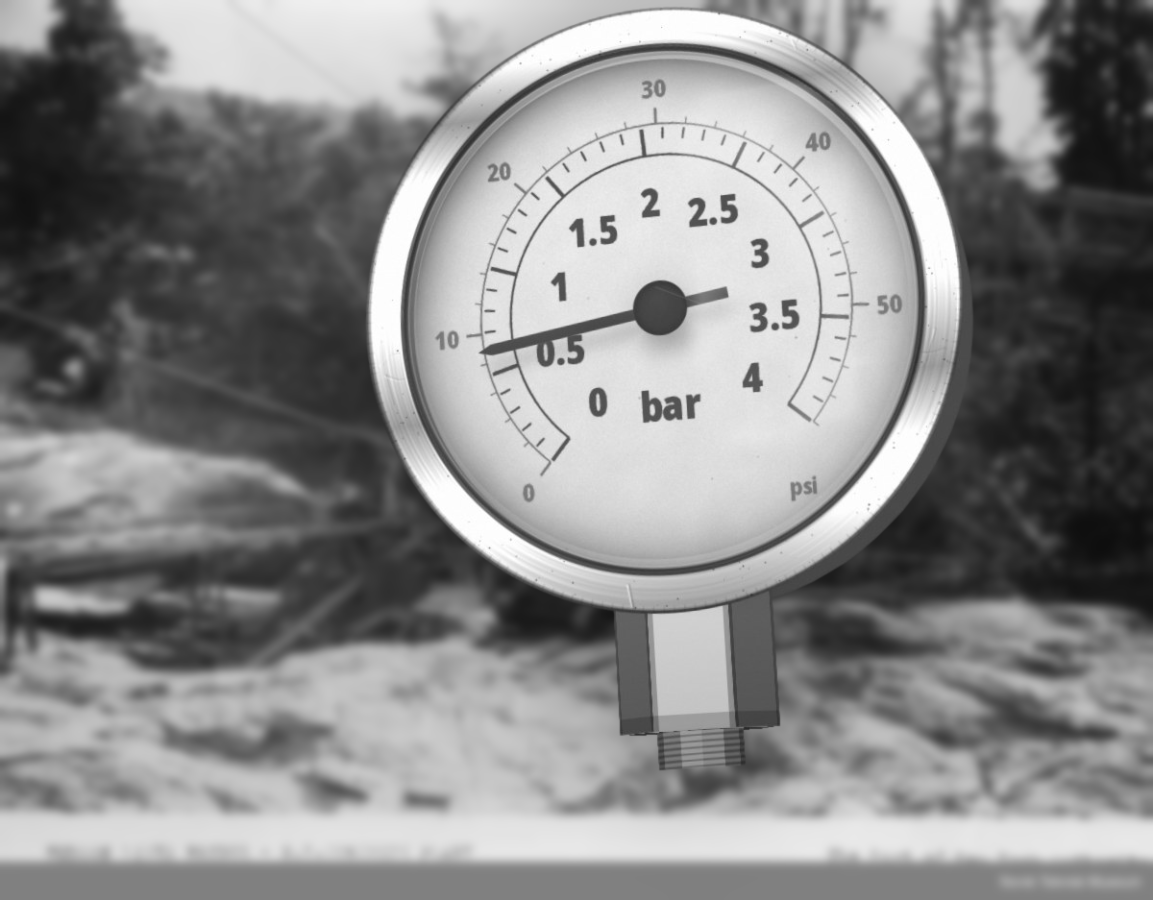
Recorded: {"value": 0.6, "unit": "bar"}
